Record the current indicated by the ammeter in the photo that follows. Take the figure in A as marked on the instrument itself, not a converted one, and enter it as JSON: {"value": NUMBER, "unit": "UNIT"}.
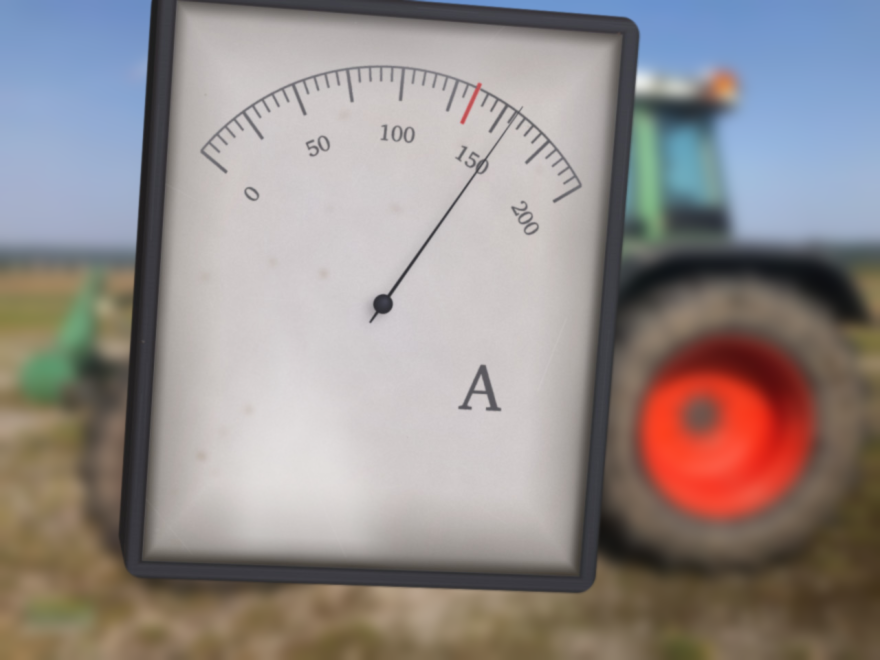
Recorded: {"value": 155, "unit": "A"}
